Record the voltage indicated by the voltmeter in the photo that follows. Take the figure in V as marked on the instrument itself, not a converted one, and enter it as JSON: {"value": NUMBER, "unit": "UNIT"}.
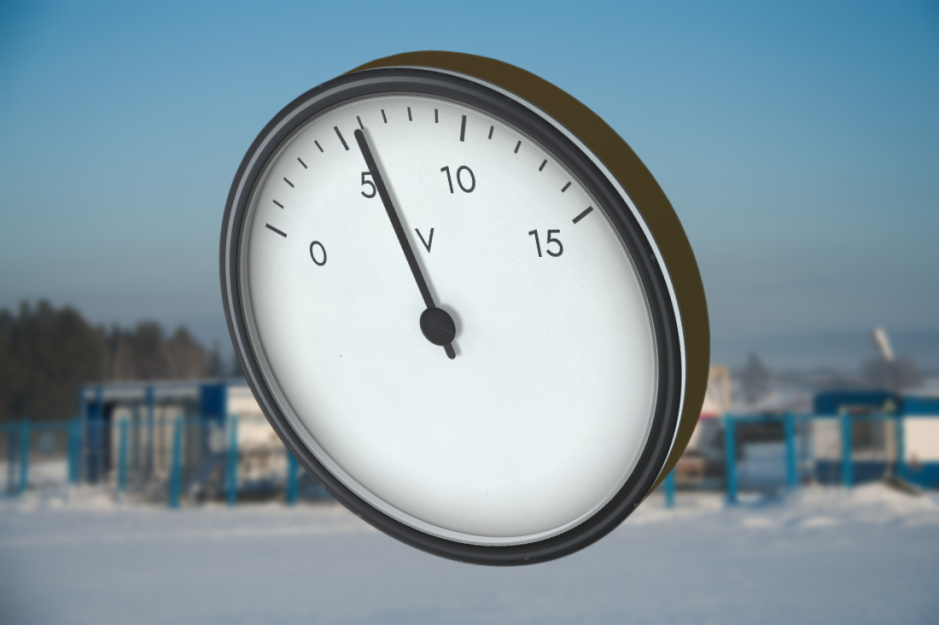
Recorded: {"value": 6, "unit": "V"}
